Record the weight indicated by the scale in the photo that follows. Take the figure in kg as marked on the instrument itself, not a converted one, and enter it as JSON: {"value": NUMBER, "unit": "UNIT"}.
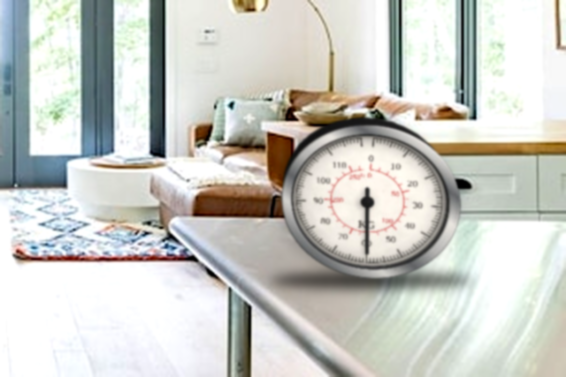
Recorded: {"value": 60, "unit": "kg"}
